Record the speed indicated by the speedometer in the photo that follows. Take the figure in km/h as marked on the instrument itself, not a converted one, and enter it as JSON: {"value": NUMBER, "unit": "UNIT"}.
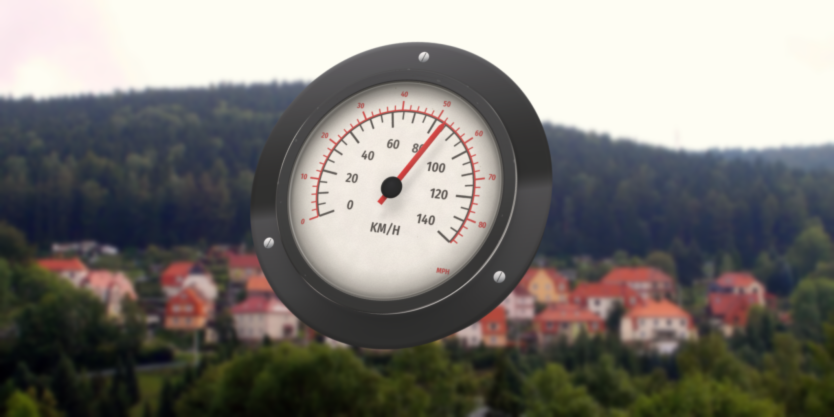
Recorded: {"value": 85, "unit": "km/h"}
